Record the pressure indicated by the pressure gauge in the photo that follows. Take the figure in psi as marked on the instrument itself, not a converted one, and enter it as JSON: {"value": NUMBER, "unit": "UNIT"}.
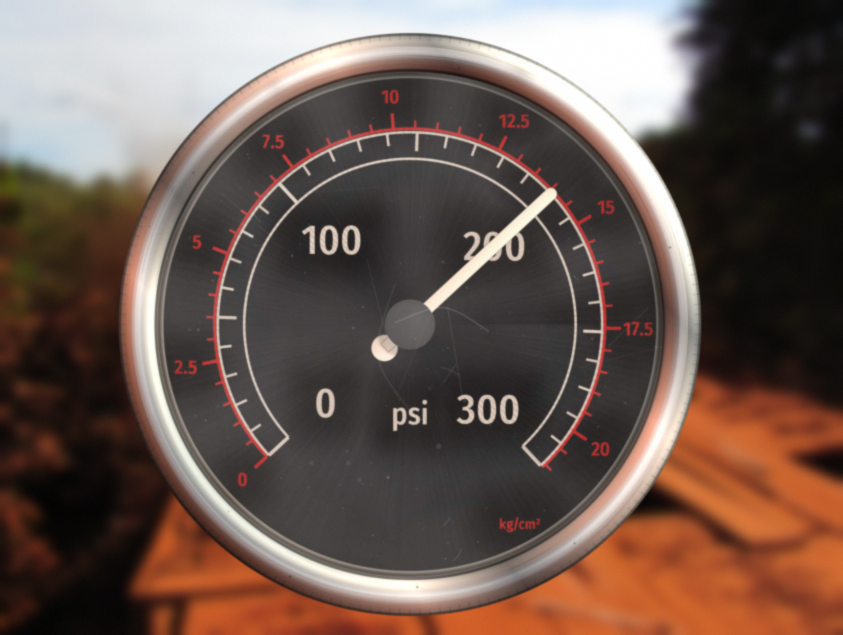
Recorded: {"value": 200, "unit": "psi"}
